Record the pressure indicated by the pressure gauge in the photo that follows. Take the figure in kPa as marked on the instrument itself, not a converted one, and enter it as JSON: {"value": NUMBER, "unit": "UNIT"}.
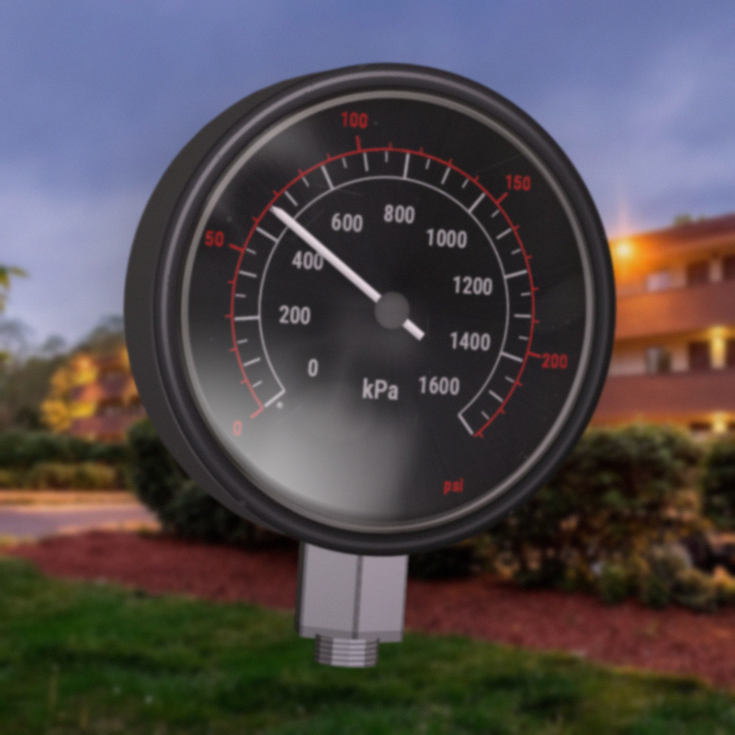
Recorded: {"value": 450, "unit": "kPa"}
